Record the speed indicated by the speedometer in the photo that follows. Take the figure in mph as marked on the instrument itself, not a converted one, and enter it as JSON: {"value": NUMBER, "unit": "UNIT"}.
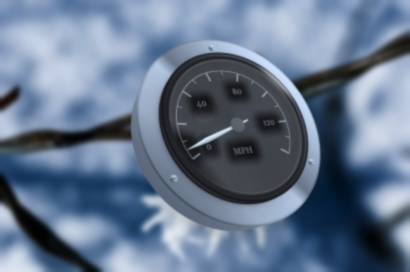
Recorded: {"value": 5, "unit": "mph"}
